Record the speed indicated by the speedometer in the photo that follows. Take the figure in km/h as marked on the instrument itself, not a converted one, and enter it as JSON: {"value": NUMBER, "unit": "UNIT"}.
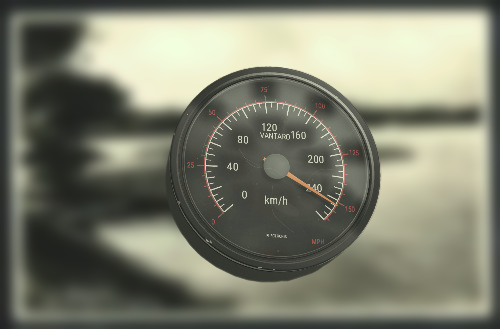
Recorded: {"value": 245, "unit": "km/h"}
